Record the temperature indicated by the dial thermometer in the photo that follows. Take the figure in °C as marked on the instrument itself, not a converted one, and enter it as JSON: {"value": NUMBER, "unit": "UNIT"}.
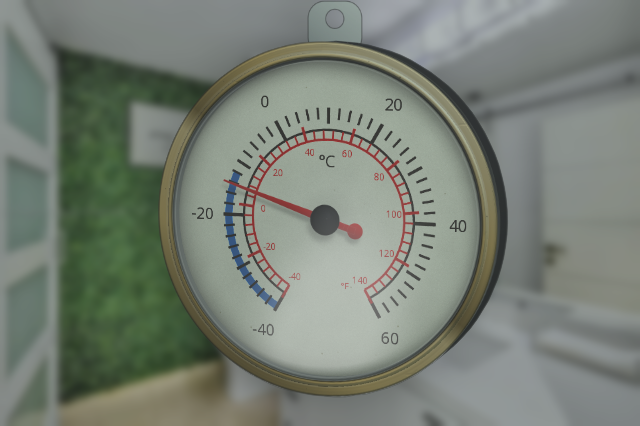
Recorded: {"value": -14, "unit": "°C"}
